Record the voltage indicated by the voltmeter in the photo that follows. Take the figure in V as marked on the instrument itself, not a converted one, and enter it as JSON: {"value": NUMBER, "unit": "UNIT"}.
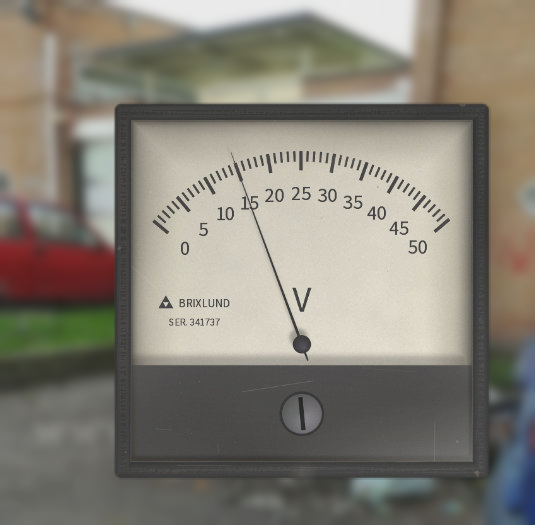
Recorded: {"value": 15, "unit": "V"}
